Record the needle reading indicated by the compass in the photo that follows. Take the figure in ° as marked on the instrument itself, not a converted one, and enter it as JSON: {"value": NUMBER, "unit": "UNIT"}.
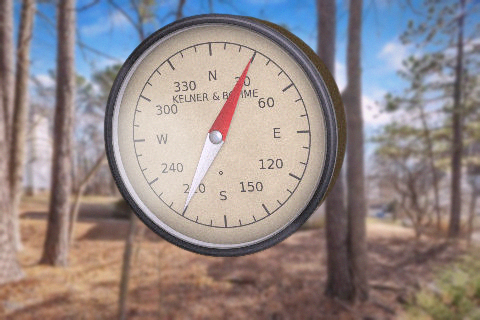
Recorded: {"value": 30, "unit": "°"}
